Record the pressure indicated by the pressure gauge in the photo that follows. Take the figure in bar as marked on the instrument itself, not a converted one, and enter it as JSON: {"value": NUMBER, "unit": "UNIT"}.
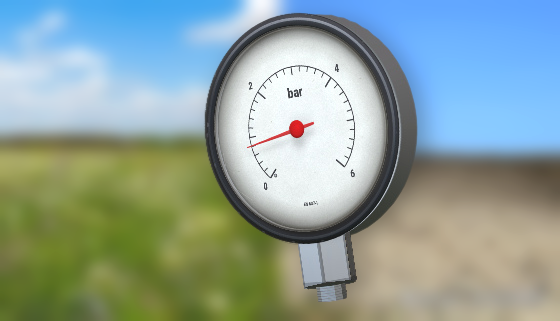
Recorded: {"value": 0.8, "unit": "bar"}
